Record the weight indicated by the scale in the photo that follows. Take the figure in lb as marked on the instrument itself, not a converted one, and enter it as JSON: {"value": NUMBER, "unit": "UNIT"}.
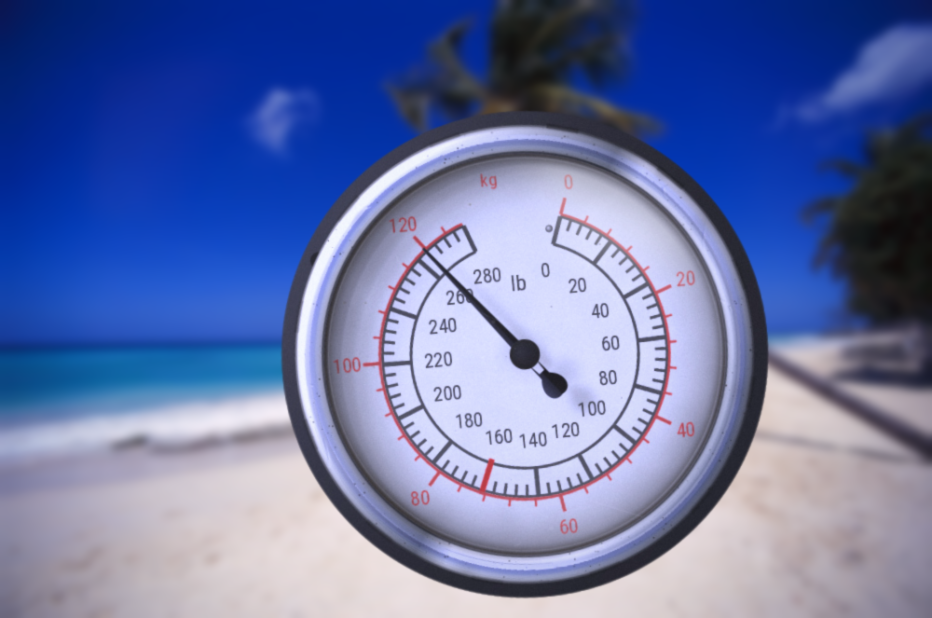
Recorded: {"value": 264, "unit": "lb"}
